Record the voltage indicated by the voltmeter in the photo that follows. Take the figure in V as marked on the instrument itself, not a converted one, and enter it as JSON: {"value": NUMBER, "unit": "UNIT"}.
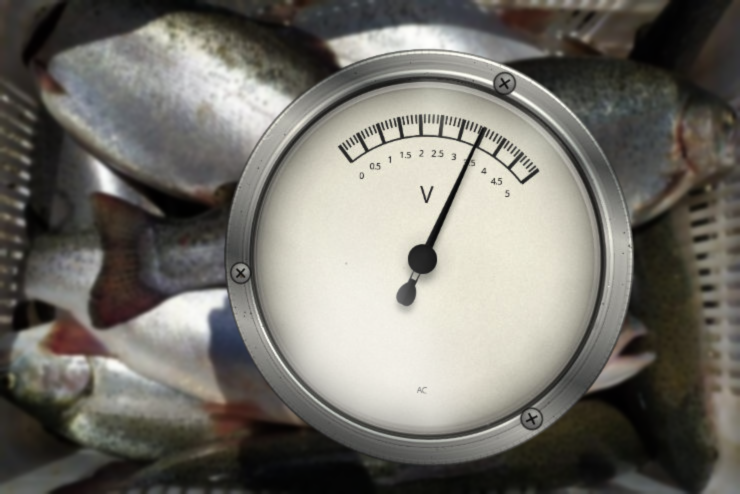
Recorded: {"value": 3.5, "unit": "V"}
